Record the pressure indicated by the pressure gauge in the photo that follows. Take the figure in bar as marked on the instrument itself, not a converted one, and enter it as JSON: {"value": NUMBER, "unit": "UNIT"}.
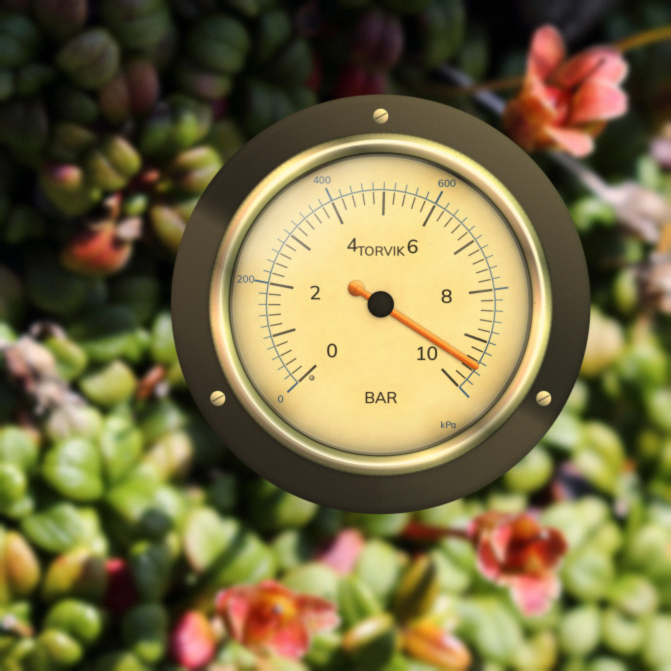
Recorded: {"value": 9.5, "unit": "bar"}
